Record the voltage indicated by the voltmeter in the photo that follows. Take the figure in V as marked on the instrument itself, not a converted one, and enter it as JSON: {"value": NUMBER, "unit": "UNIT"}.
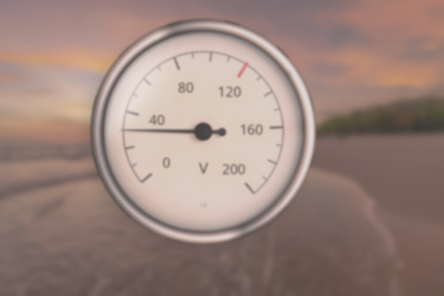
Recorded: {"value": 30, "unit": "V"}
